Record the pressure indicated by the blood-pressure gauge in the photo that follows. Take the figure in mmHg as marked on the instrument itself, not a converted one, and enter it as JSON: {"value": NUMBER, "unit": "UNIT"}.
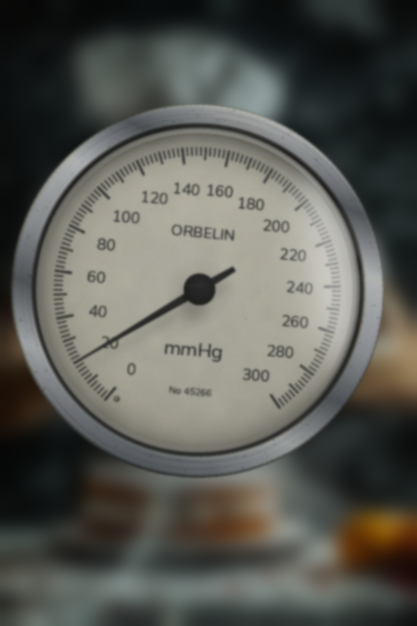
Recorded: {"value": 20, "unit": "mmHg"}
